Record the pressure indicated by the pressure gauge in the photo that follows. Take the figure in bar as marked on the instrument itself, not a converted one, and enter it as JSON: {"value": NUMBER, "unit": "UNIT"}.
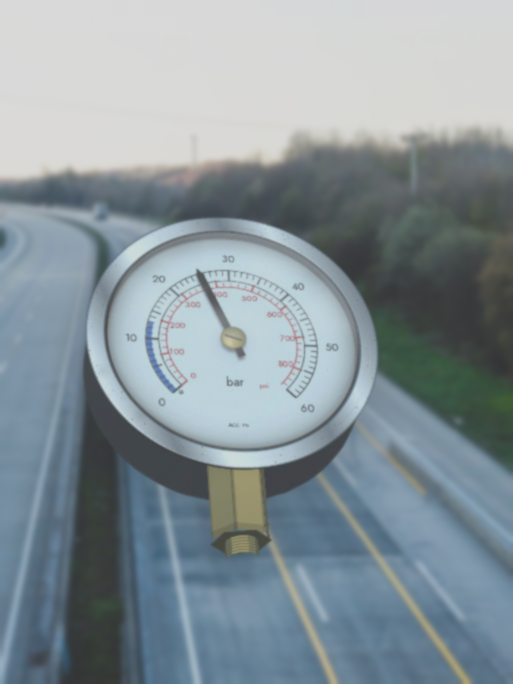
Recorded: {"value": 25, "unit": "bar"}
